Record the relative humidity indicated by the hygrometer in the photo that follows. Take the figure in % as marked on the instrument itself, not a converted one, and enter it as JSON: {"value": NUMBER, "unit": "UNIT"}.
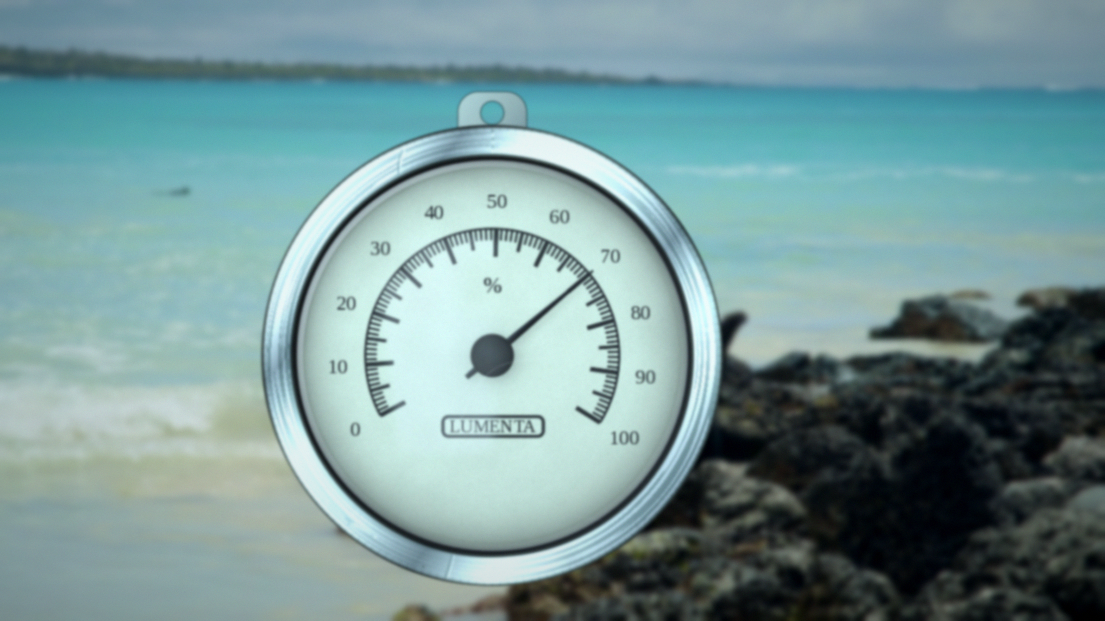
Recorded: {"value": 70, "unit": "%"}
